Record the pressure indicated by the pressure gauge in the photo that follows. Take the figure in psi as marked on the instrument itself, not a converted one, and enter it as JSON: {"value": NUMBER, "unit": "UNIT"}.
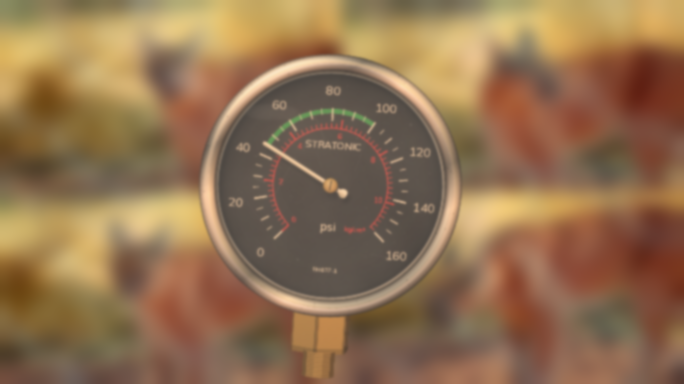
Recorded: {"value": 45, "unit": "psi"}
